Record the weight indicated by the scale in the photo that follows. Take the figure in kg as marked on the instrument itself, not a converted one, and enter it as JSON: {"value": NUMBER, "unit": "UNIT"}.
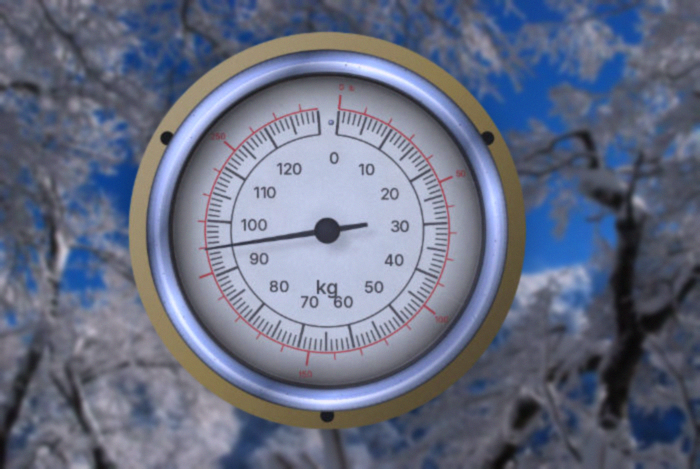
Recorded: {"value": 95, "unit": "kg"}
